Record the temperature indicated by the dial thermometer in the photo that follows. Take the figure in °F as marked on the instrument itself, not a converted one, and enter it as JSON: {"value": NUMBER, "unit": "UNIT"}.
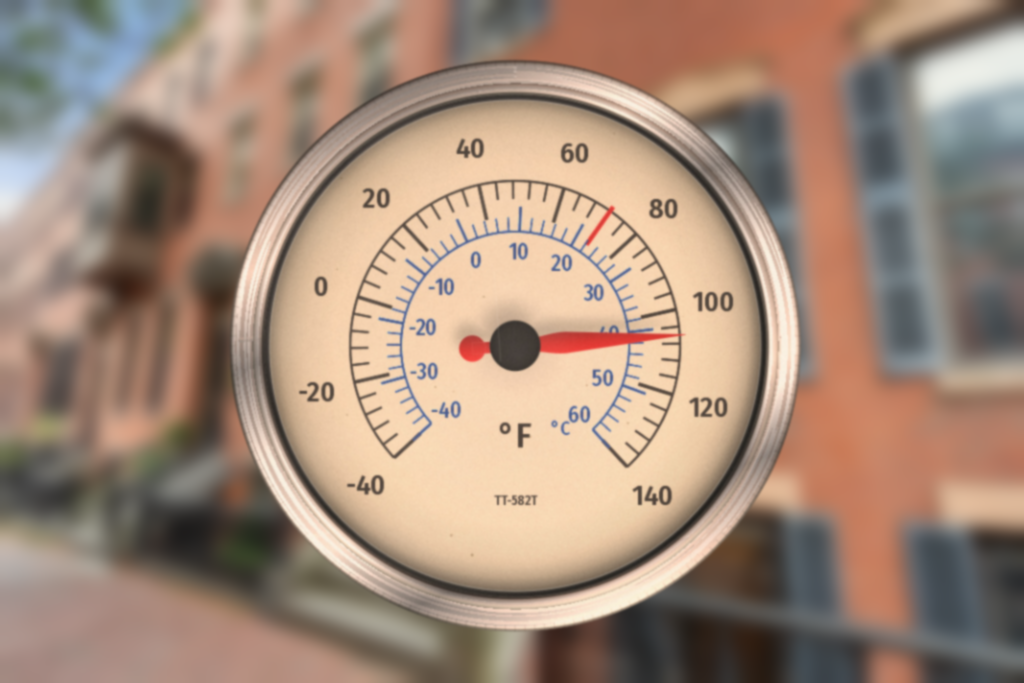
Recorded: {"value": 106, "unit": "°F"}
